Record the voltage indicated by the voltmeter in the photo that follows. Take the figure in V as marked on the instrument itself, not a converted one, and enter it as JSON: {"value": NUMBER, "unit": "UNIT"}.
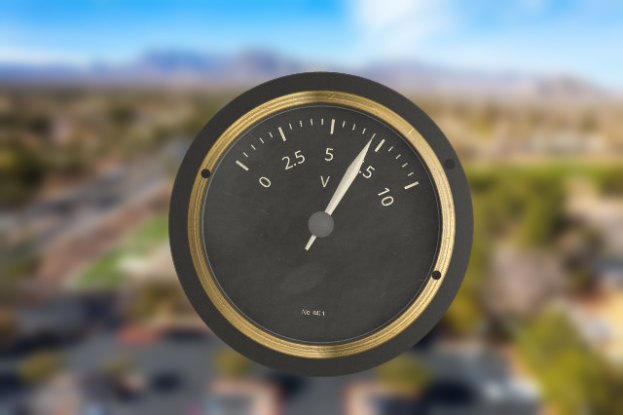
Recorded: {"value": 7, "unit": "V"}
